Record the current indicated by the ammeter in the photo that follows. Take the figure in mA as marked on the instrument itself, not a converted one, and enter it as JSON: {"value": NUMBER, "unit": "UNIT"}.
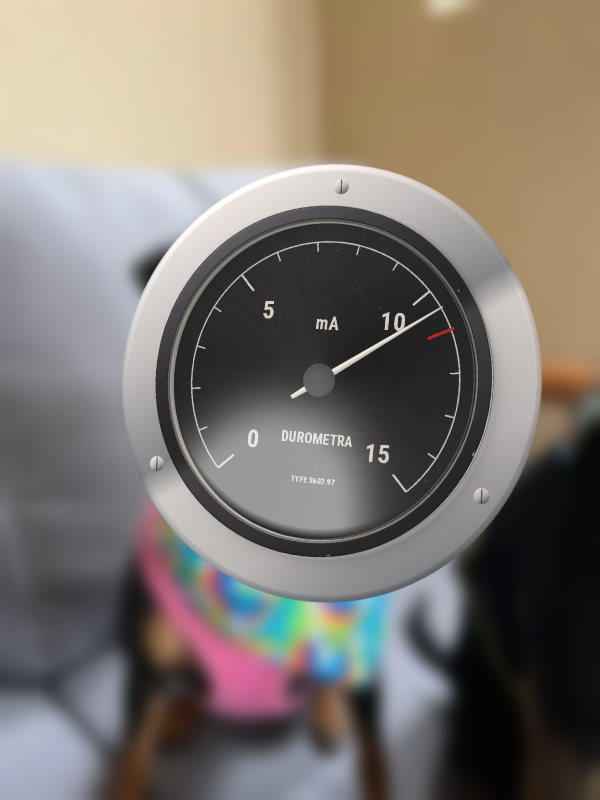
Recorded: {"value": 10.5, "unit": "mA"}
